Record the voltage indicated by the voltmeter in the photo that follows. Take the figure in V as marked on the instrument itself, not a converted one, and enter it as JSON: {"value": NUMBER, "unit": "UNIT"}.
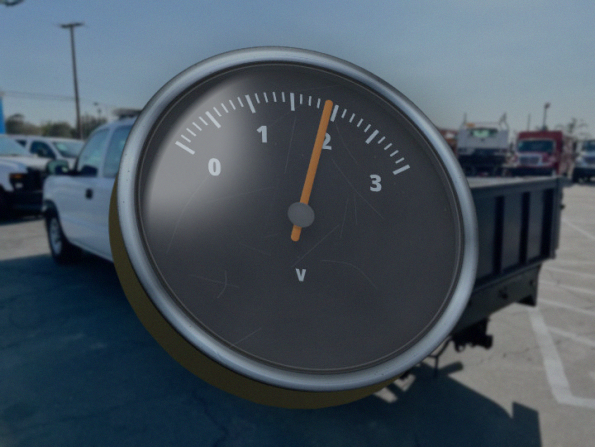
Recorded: {"value": 1.9, "unit": "V"}
